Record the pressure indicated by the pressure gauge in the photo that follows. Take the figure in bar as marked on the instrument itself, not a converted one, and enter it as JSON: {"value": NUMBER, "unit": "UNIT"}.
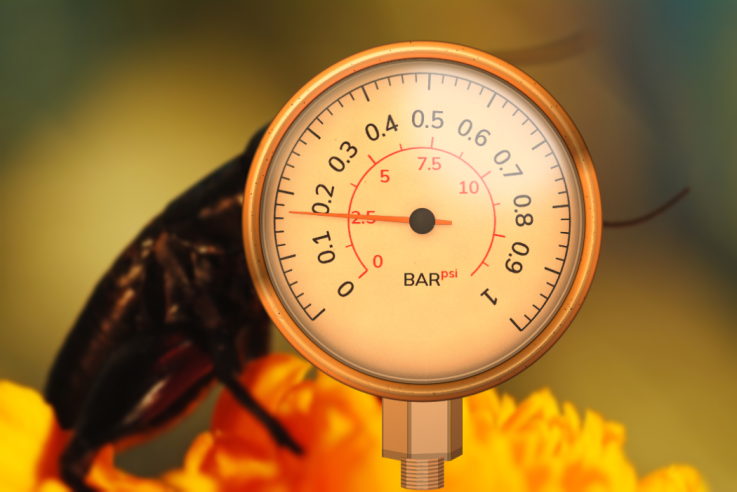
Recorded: {"value": 0.17, "unit": "bar"}
